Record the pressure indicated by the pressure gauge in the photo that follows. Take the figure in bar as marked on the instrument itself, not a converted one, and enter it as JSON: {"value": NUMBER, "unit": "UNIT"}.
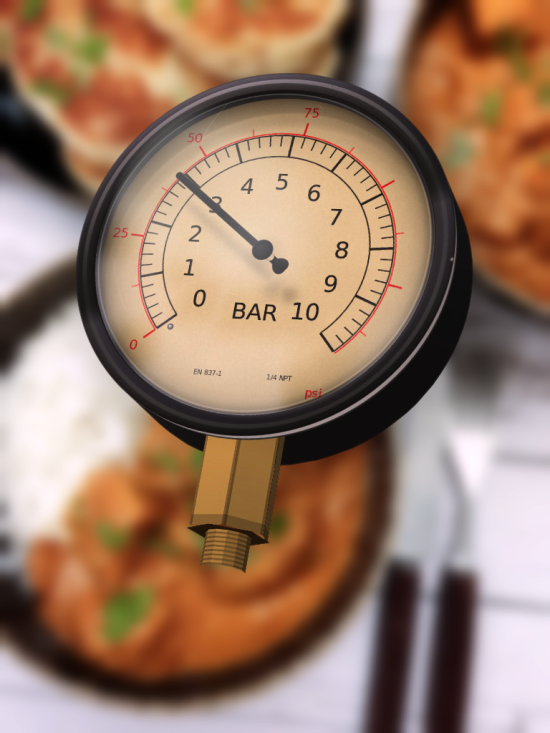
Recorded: {"value": 2.9, "unit": "bar"}
